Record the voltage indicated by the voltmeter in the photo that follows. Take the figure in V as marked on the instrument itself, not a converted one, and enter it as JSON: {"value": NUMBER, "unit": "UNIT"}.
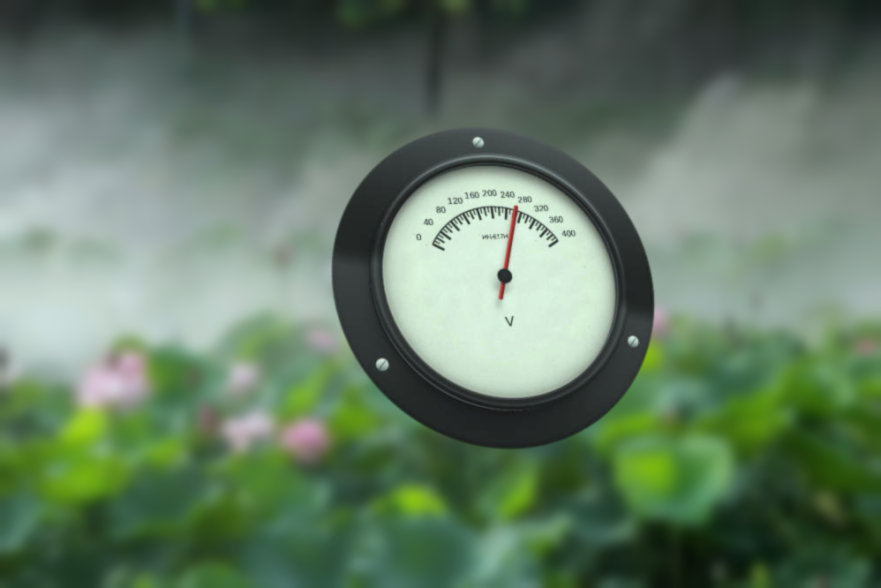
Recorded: {"value": 260, "unit": "V"}
